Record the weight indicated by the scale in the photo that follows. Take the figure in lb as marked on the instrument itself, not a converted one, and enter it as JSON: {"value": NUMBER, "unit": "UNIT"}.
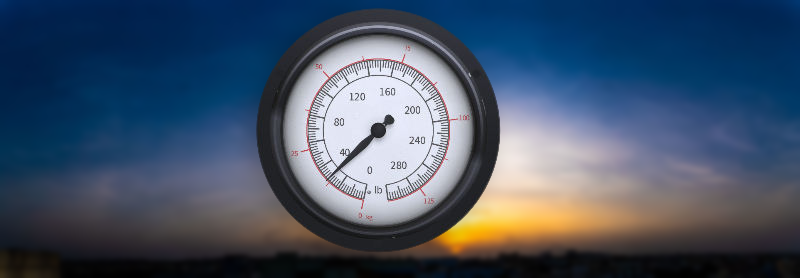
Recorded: {"value": 30, "unit": "lb"}
